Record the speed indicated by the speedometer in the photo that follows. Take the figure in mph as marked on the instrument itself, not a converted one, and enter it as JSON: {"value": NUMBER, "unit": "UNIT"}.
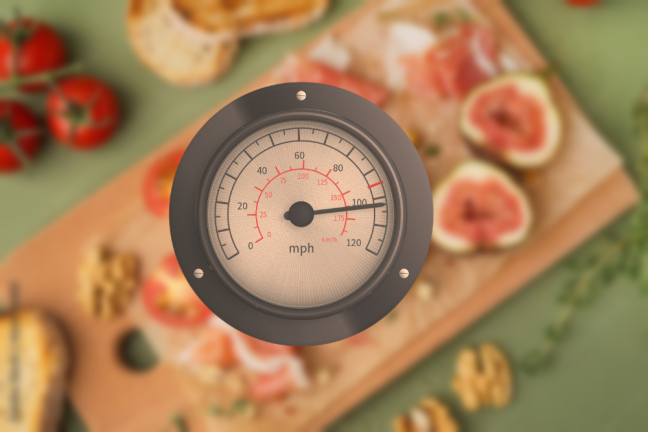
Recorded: {"value": 102.5, "unit": "mph"}
